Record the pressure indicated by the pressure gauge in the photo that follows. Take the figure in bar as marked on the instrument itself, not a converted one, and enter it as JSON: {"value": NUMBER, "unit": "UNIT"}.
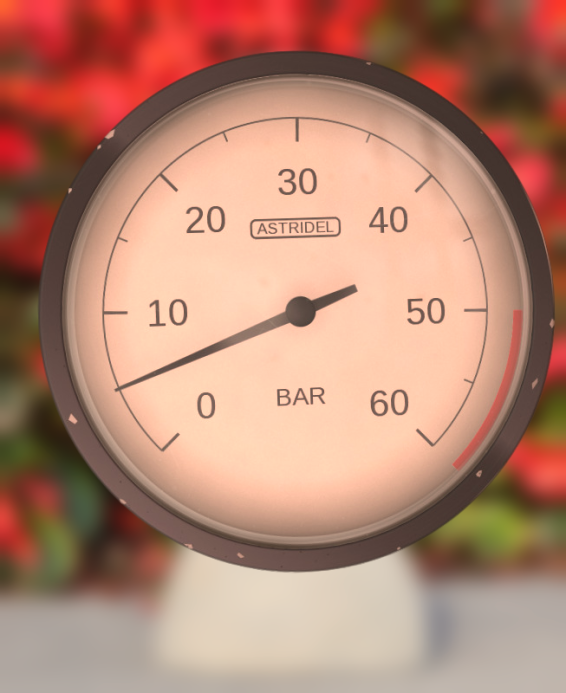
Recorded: {"value": 5, "unit": "bar"}
